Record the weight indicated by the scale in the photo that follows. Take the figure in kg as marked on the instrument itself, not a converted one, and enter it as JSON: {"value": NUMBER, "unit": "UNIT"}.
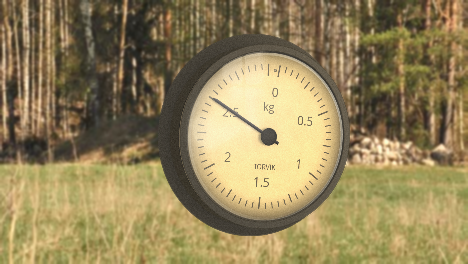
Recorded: {"value": 2.5, "unit": "kg"}
